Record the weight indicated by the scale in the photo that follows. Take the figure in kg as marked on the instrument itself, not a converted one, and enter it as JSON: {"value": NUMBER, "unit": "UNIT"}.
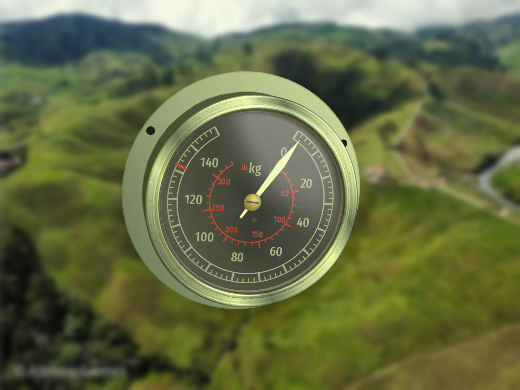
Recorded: {"value": 2, "unit": "kg"}
